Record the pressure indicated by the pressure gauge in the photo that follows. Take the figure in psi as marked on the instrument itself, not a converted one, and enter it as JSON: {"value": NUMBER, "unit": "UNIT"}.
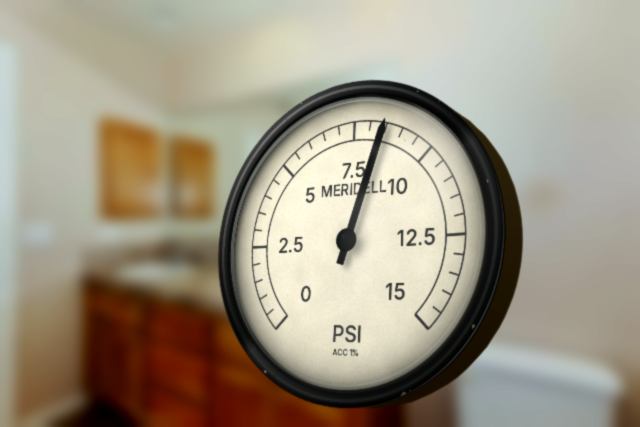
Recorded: {"value": 8.5, "unit": "psi"}
